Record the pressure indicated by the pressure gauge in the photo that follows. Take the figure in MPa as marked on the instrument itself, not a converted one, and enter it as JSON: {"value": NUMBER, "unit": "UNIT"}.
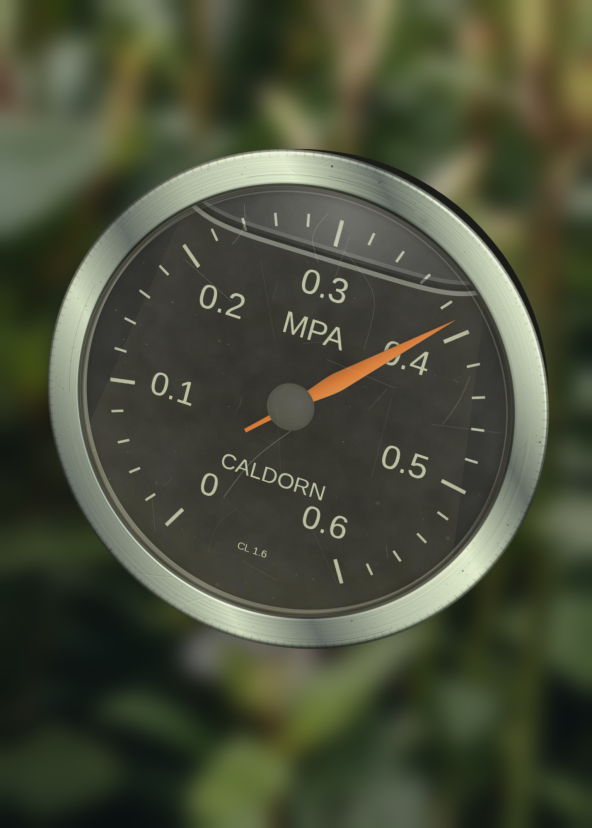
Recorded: {"value": 0.39, "unit": "MPa"}
